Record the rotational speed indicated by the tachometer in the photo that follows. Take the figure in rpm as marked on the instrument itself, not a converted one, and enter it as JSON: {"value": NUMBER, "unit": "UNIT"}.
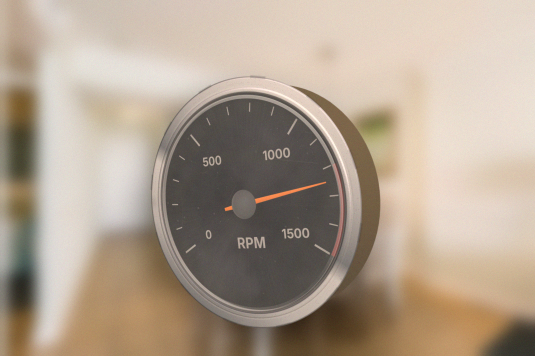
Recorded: {"value": 1250, "unit": "rpm"}
